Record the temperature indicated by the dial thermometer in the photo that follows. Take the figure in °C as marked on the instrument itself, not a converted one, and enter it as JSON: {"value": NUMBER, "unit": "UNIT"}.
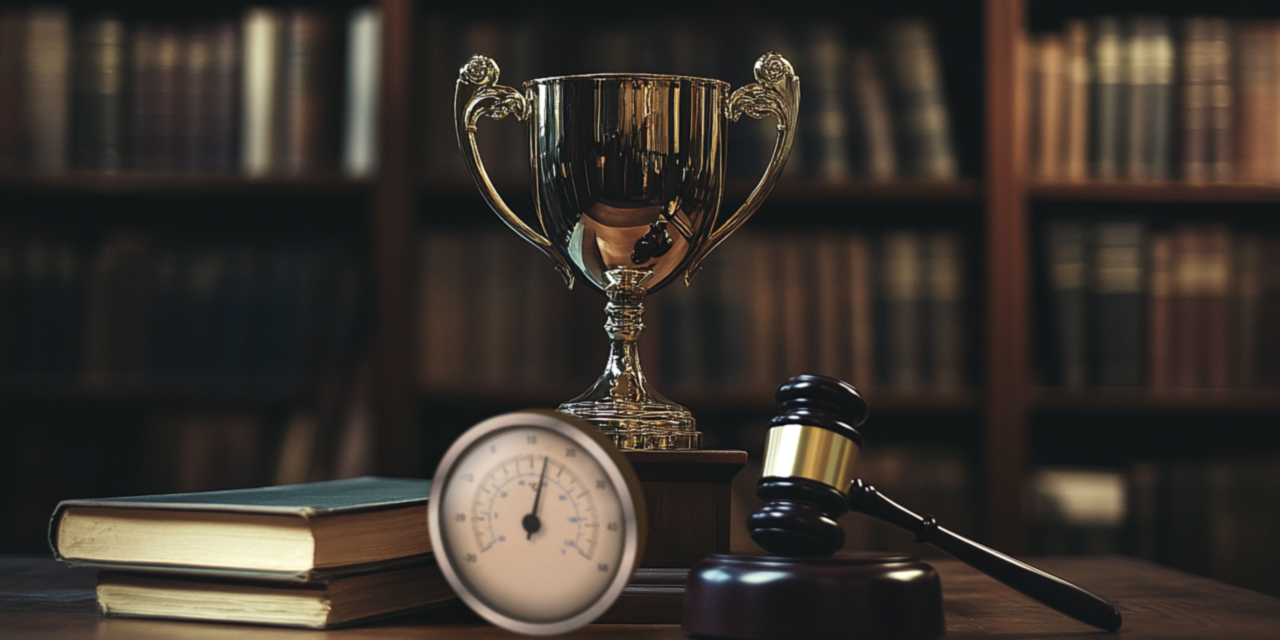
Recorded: {"value": 15, "unit": "°C"}
